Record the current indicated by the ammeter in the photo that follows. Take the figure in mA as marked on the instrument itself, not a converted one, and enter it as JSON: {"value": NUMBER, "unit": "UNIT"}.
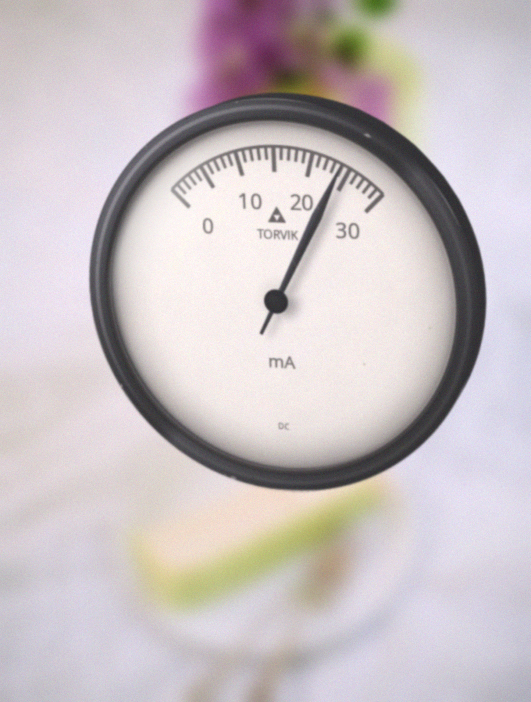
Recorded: {"value": 24, "unit": "mA"}
